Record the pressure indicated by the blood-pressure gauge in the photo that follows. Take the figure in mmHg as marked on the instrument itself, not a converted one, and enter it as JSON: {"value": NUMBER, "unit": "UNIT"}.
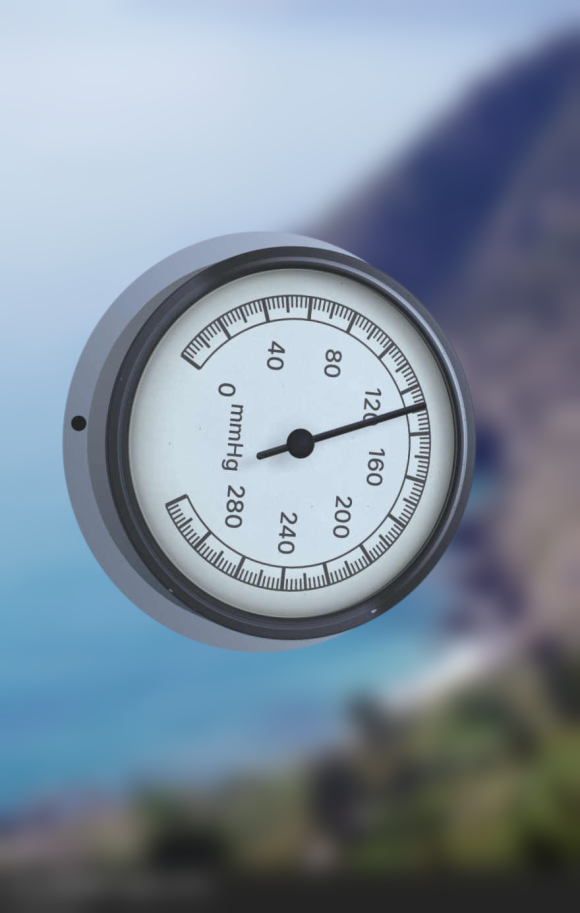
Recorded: {"value": 128, "unit": "mmHg"}
